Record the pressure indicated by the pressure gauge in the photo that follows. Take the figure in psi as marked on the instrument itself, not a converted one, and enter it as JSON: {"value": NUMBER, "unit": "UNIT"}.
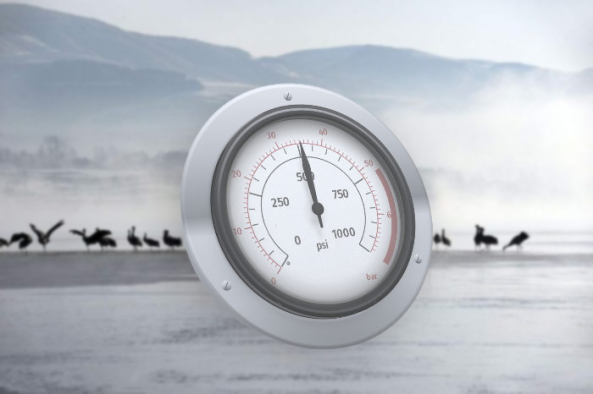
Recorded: {"value": 500, "unit": "psi"}
